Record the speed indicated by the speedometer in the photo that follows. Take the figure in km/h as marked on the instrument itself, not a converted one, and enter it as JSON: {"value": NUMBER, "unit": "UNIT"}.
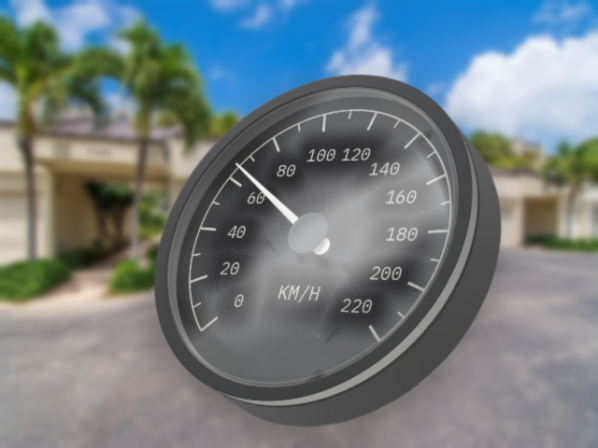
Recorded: {"value": 65, "unit": "km/h"}
